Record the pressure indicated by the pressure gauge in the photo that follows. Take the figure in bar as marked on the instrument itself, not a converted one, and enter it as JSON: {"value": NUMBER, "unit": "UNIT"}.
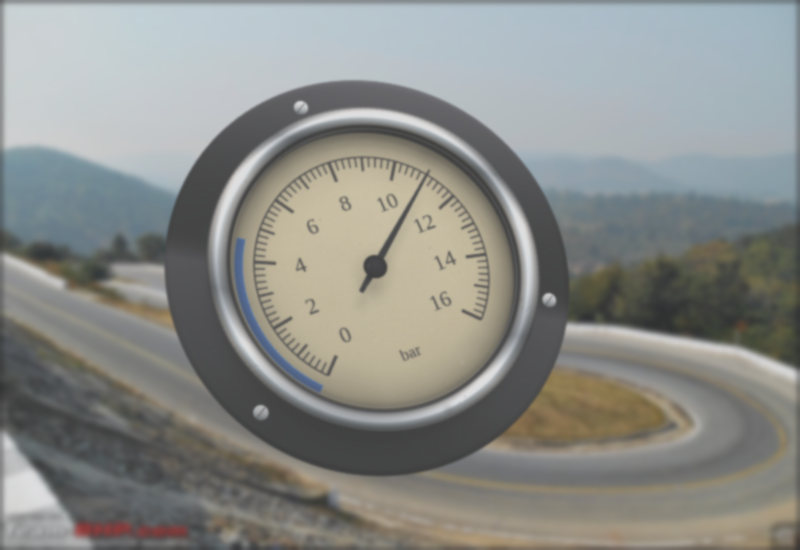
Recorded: {"value": 11, "unit": "bar"}
